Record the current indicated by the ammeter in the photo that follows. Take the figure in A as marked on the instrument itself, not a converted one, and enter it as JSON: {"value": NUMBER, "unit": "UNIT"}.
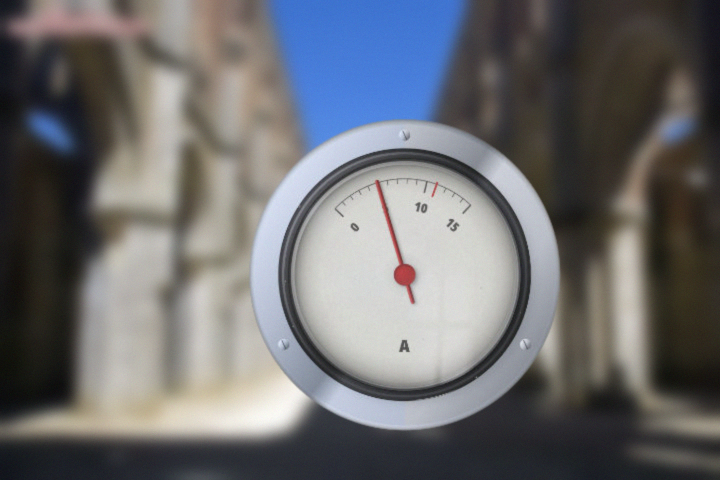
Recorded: {"value": 5, "unit": "A"}
